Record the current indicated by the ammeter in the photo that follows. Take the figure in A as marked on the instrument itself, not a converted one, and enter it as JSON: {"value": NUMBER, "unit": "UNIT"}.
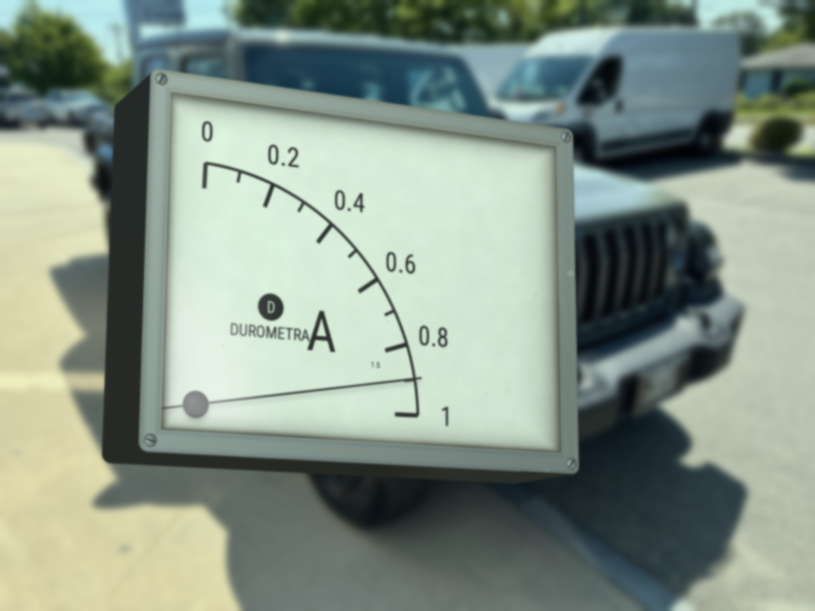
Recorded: {"value": 0.9, "unit": "A"}
